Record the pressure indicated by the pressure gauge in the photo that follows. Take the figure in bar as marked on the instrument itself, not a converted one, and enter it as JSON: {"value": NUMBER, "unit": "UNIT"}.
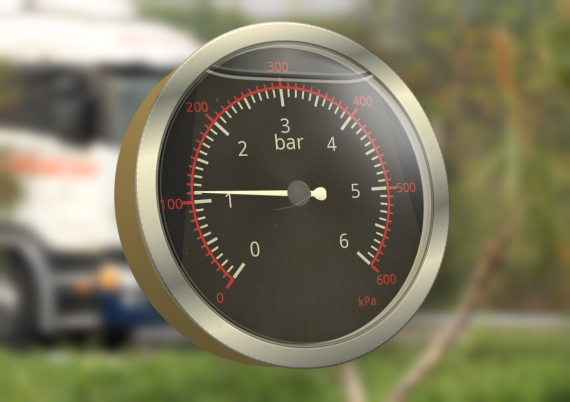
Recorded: {"value": 1.1, "unit": "bar"}
